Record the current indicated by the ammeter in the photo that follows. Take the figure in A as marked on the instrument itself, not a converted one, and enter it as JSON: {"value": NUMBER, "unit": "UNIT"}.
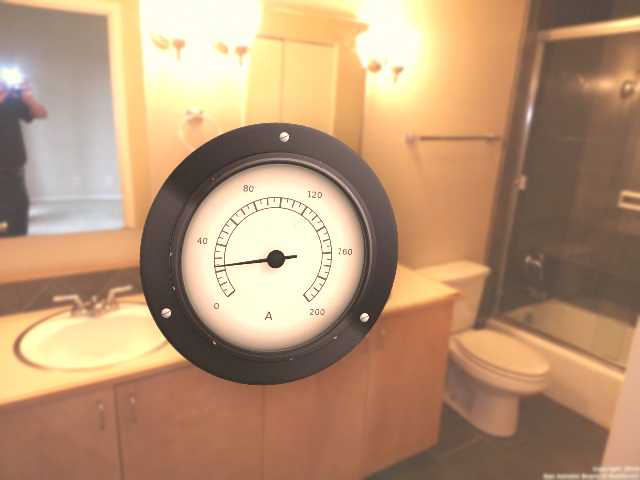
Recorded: {"value": 25, "unit": "A"}
